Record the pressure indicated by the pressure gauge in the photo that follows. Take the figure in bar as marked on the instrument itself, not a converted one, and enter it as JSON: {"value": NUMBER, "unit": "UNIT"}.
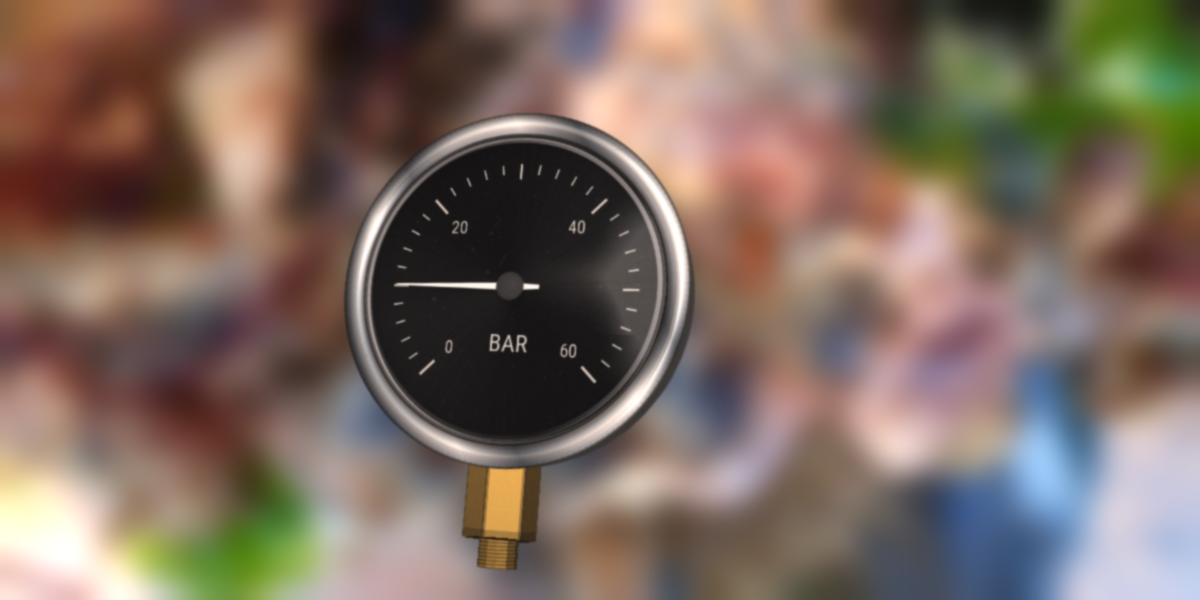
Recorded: {"value": 10, "unit": "bar"}
